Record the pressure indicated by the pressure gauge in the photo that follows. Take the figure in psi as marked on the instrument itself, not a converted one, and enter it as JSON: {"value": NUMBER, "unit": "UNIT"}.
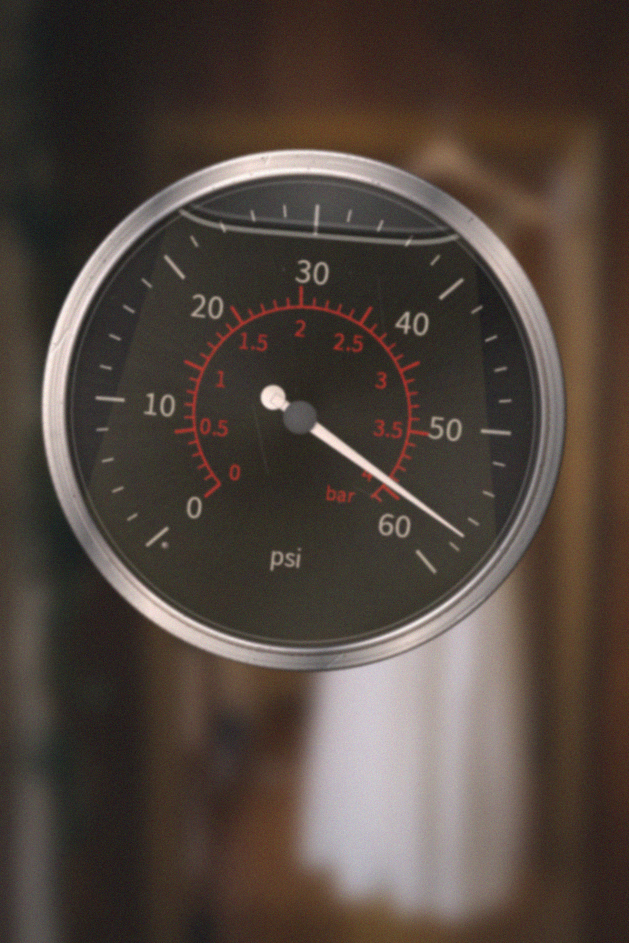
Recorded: {"value": 57, "unit": "psi"}
